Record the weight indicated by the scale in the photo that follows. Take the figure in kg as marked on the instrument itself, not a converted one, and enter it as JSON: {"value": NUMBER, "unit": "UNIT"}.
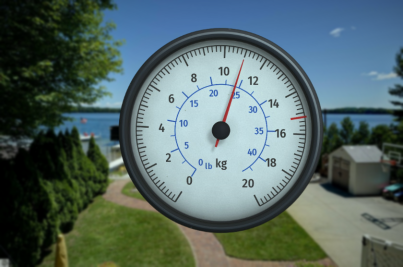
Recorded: {"value": 11, "unit": "kg"}
